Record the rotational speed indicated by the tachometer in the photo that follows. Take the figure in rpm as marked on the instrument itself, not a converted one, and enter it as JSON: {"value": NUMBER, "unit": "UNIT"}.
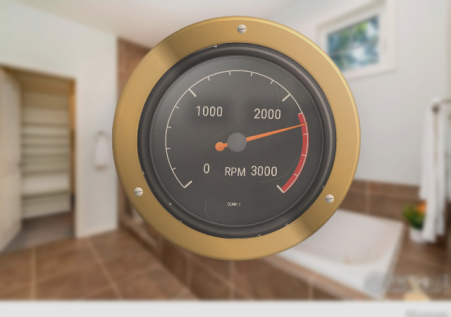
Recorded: {"value": 2300, "unit": "rpm"}
